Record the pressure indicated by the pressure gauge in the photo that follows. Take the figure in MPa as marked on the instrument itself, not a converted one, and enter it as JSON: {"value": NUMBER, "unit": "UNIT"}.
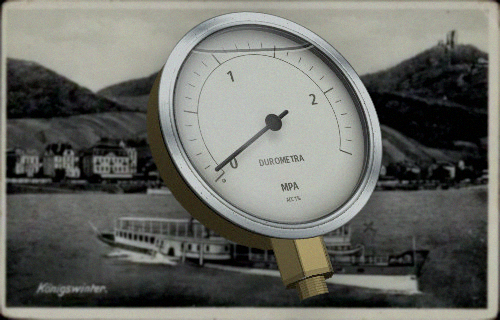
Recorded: {"value": 0.05, "unit": "MPa"}
